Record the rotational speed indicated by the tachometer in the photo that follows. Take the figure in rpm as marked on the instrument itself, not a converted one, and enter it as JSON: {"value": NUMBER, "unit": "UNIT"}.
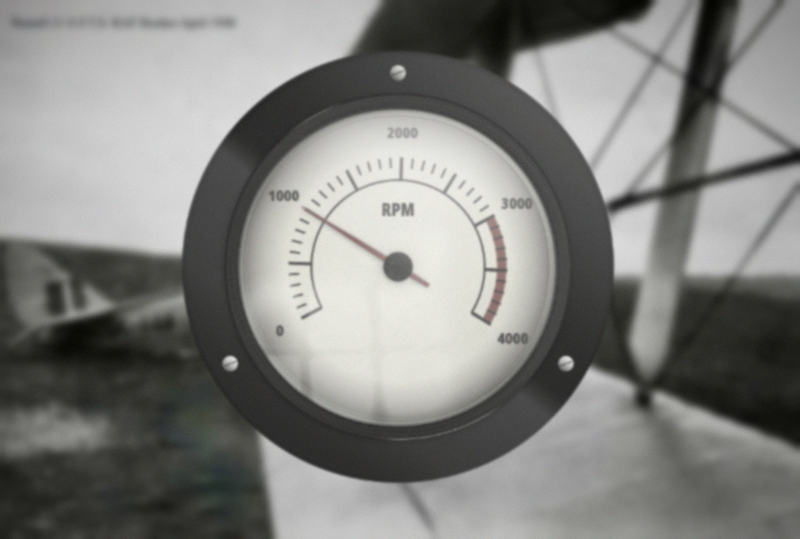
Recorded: {"value": 1000, "unit": "rpm"}
